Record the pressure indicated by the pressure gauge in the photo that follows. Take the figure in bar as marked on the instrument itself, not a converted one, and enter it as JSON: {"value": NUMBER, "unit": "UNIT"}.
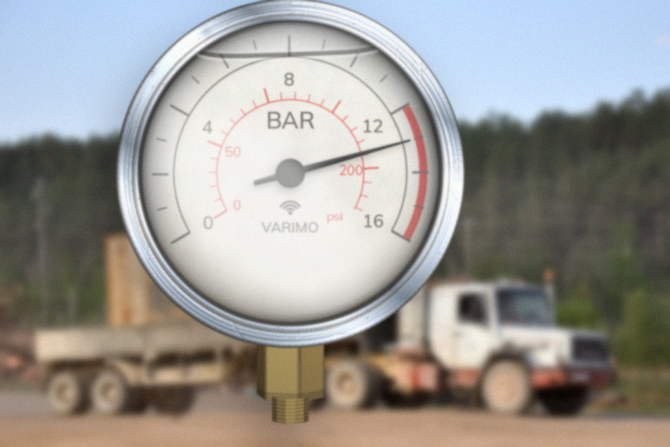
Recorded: {"value": 13, "unit": "bar"}
